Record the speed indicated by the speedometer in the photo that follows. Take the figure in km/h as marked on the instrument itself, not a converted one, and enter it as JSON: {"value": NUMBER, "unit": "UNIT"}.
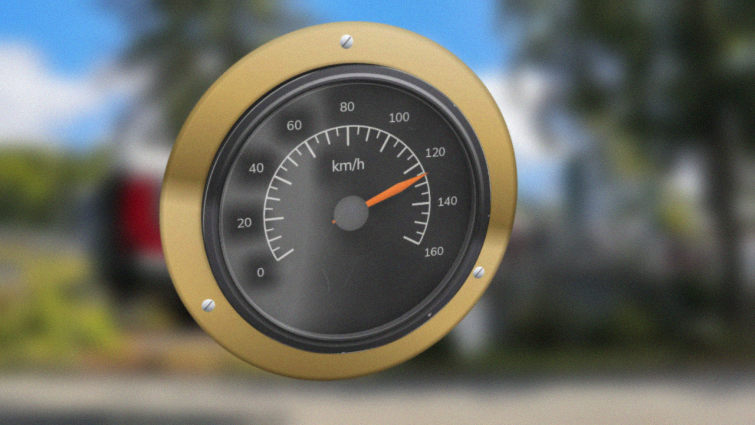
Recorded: {"value": 125, "unit": "km/h"}
